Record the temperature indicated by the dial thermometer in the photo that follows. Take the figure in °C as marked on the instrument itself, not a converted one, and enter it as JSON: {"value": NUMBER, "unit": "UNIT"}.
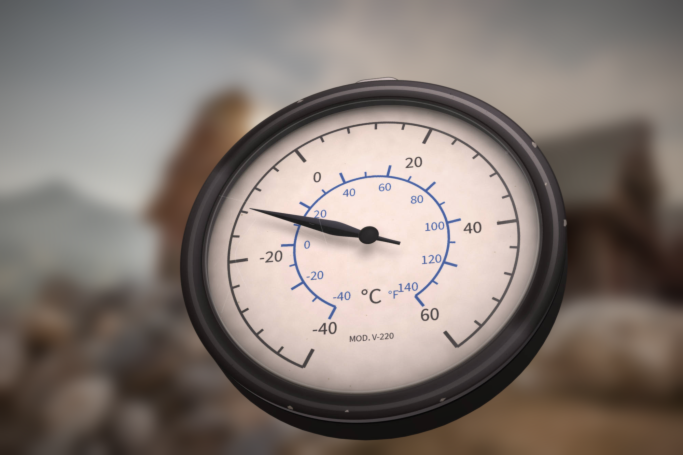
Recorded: {"value": -12, "unit": "°C"}
